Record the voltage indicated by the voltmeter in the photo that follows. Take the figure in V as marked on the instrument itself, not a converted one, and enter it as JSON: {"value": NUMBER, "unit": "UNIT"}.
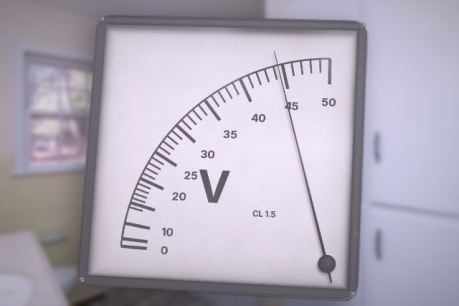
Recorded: {"value": 44.5, "unit": "V"}
